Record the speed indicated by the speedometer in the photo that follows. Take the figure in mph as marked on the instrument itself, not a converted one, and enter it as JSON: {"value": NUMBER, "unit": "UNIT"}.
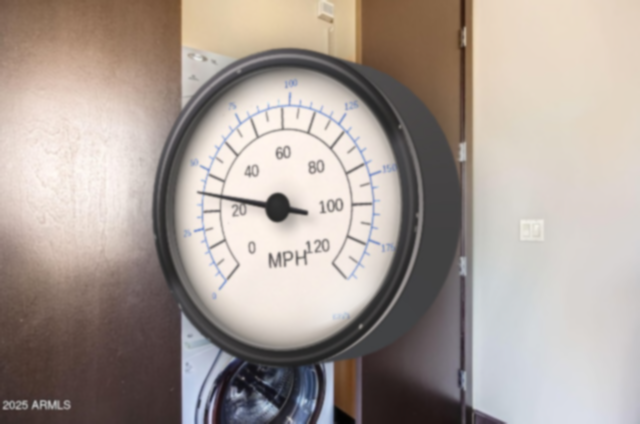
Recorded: {"value": 25, "unit": "mph"}
